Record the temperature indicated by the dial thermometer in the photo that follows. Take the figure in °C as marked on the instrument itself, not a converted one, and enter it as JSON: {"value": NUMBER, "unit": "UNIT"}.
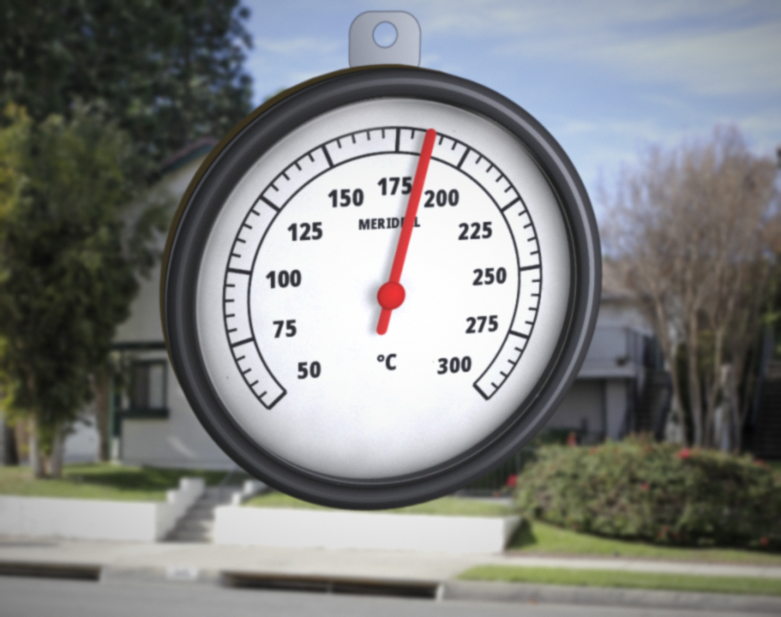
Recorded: {"value": 185, "unit": "°C"}
